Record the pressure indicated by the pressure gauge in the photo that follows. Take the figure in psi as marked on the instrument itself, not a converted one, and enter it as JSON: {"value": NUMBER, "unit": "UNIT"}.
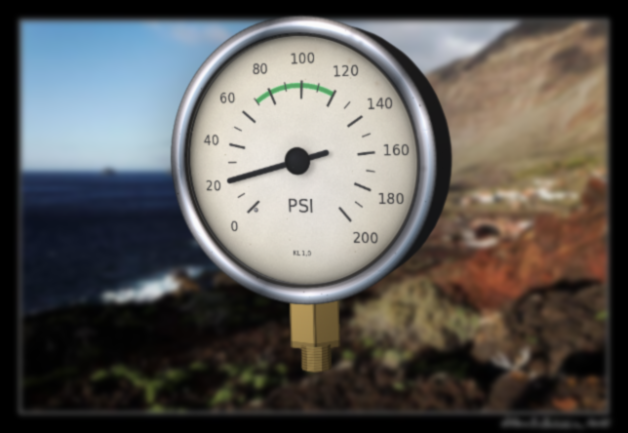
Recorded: {"value": 20, "unit": "psi"}
